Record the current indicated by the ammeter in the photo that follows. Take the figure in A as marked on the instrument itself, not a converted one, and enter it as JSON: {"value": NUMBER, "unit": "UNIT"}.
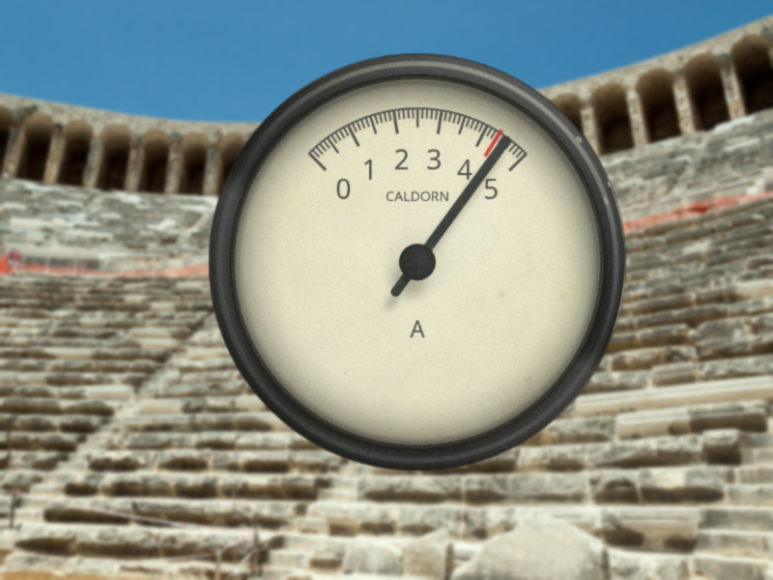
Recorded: {"value": 4.5, "unit": "A"}
